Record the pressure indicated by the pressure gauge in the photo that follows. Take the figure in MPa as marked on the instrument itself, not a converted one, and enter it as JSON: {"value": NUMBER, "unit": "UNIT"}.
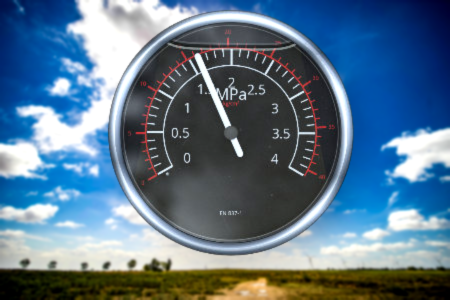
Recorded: {"value": 1.6, "unit": "MPa"}
